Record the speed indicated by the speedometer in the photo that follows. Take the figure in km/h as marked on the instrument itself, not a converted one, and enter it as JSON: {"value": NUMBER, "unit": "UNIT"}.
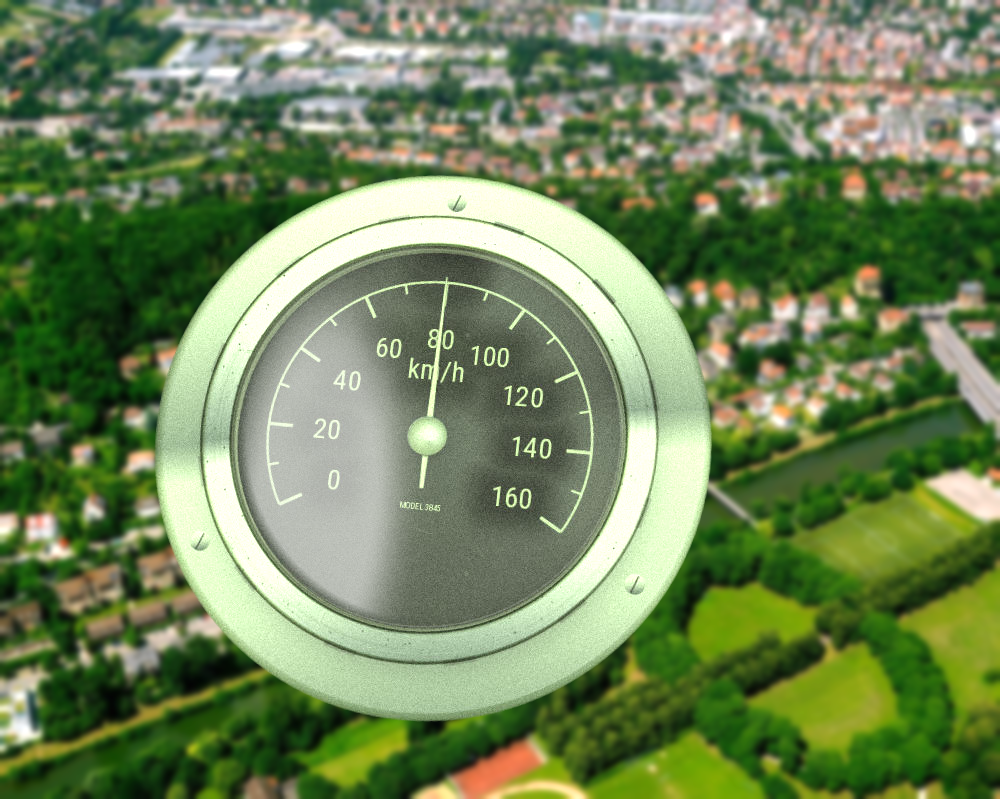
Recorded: {"value": 80, "unit": "km/h"}
